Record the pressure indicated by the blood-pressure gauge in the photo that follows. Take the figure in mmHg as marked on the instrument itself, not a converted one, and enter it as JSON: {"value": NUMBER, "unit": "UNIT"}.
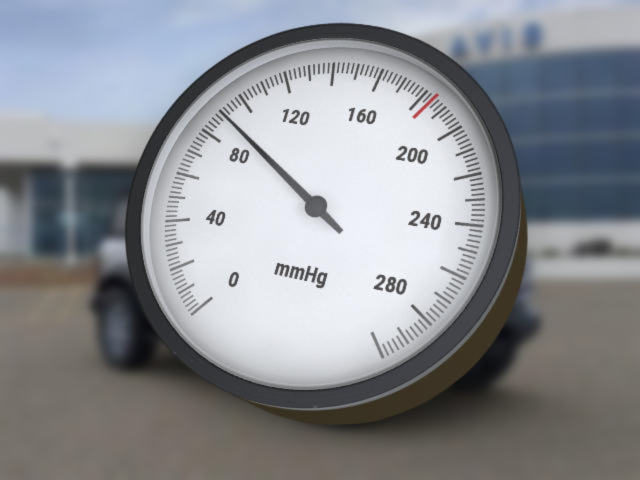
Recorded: {"value": 90, "unit": "mmHg"}
